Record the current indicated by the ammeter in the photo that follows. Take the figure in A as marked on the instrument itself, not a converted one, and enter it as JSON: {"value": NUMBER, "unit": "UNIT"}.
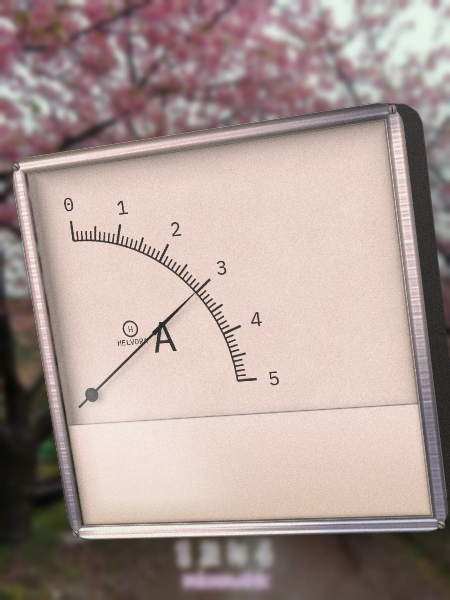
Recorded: {"value": 3, "unit": "A"}
